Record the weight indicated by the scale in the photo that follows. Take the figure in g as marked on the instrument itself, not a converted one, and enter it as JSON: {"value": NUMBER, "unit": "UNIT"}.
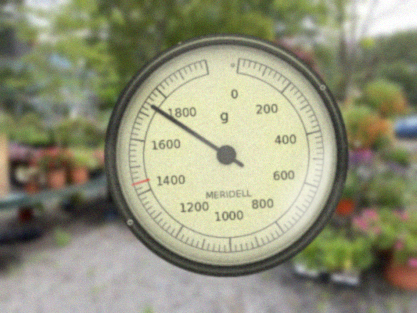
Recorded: {"value": 1740, "unit": "g"}
